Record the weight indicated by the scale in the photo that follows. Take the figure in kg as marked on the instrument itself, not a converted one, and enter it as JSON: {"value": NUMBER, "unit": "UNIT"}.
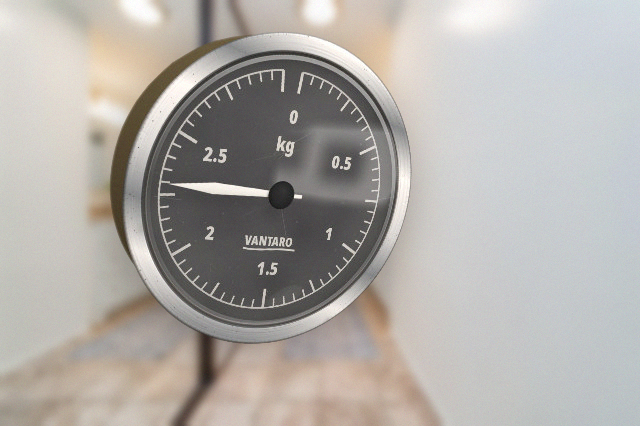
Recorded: {"value": 2.3, "unit": "kg"}
